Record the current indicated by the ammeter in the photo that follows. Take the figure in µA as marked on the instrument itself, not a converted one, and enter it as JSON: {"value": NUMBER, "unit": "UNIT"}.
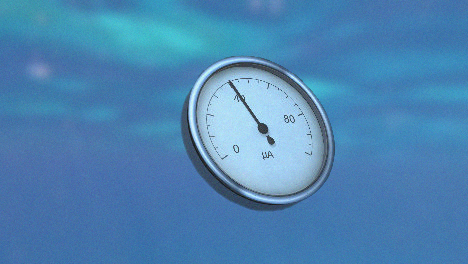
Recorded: {"value": 40, "unit": "µA"}
